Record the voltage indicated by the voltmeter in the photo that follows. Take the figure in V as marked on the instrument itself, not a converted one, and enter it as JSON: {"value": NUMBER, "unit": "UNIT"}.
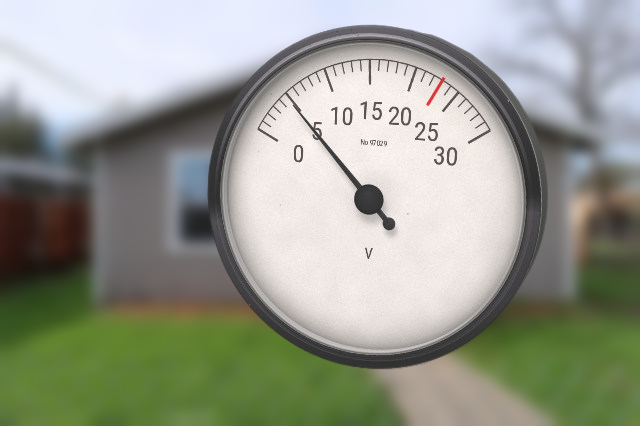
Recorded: {"value": 5, "unit": "V"}
